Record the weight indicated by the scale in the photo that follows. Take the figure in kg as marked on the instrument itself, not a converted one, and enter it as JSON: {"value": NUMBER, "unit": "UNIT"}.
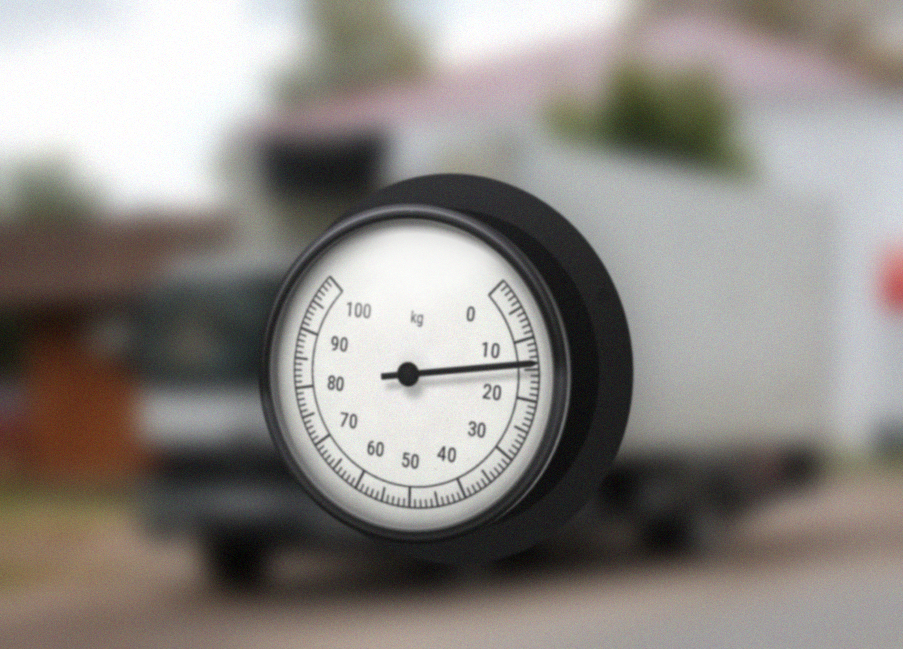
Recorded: {"value": 14, "unit": "kg"}
